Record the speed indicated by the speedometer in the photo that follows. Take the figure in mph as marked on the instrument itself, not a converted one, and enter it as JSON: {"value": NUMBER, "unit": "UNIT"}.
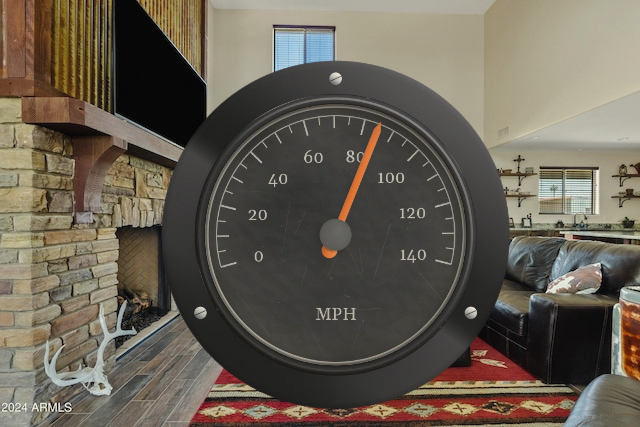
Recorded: {"value": 85, "unit": "mph"}
